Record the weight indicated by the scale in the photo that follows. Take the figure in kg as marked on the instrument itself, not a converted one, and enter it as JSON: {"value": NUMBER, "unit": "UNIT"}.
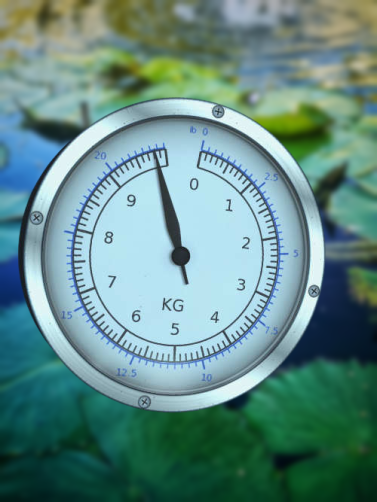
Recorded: {"value": 9.8, "unit": "kg"}
